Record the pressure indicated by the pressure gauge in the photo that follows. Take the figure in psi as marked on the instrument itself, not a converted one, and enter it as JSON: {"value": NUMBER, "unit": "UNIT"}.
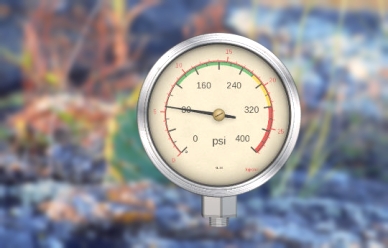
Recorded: {"value": 80, "unit": "psi"}
